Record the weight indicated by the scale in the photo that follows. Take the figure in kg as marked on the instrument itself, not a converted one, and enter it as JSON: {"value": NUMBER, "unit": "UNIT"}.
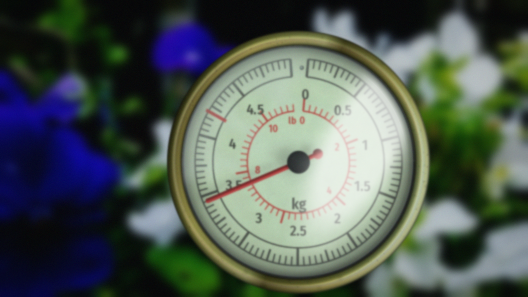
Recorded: {"value": 3.45, "unit": "kg"}
